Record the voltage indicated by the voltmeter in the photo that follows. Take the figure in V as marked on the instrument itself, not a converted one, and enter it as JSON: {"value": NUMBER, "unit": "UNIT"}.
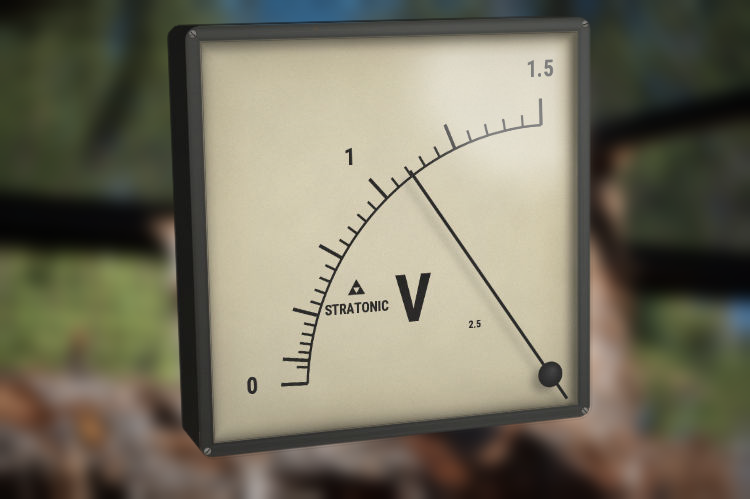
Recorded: {"value": 1.1, "unit": "V"}
